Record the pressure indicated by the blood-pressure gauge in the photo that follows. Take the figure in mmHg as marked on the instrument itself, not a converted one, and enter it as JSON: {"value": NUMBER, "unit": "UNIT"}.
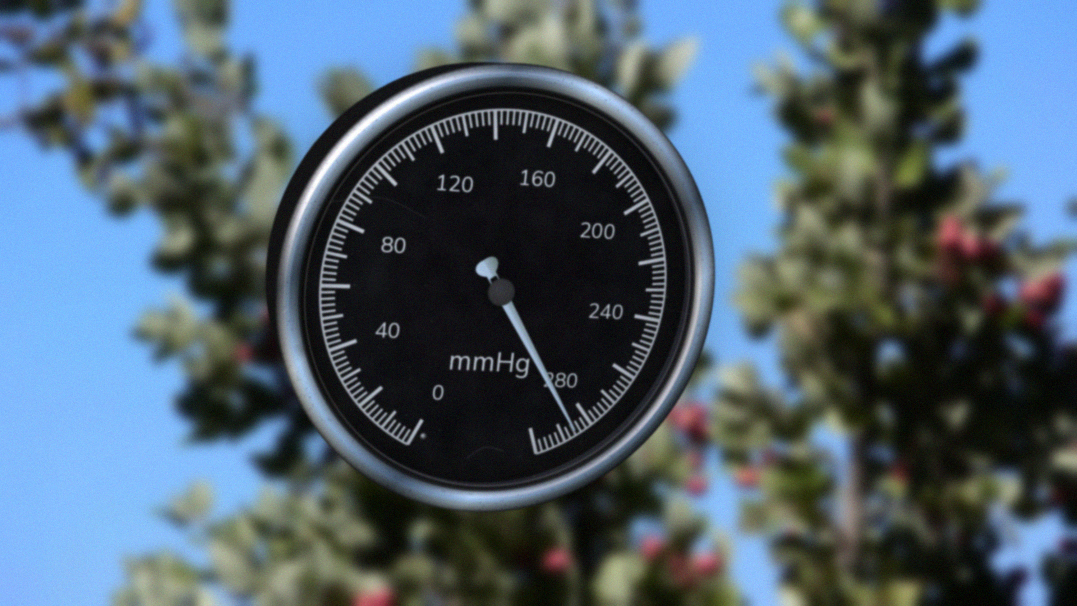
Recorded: {"value": 286, "unit": "mmHg"}
